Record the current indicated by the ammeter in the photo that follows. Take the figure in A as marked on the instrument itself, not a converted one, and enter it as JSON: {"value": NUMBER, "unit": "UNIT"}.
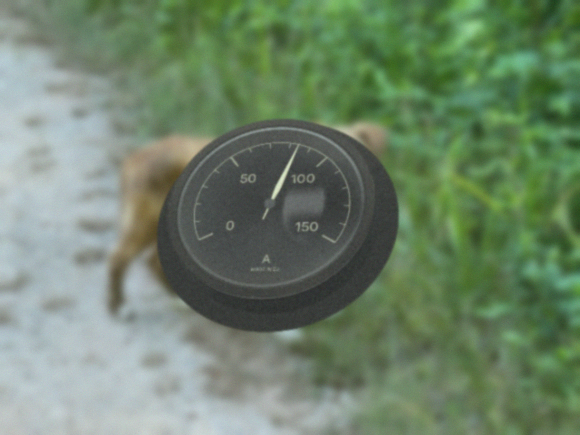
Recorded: {"value": 85, "unit": "A"}
